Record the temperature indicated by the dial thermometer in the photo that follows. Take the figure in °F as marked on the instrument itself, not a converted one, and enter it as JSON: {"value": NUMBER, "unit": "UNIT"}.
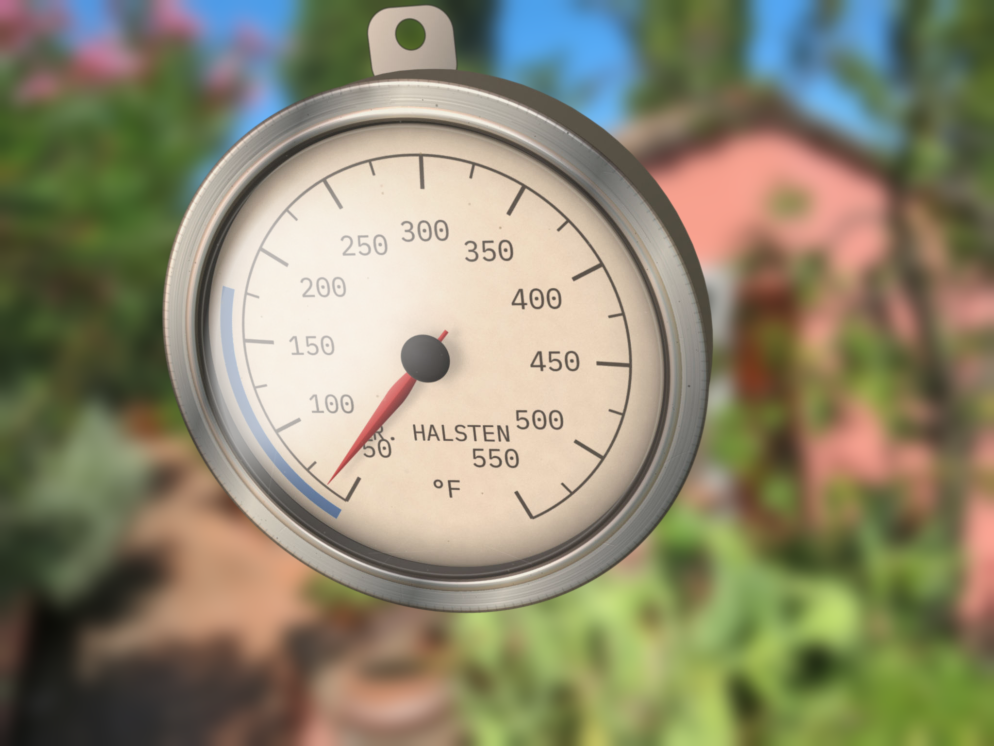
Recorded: {"value": 62.5, "unit": "°F"}
